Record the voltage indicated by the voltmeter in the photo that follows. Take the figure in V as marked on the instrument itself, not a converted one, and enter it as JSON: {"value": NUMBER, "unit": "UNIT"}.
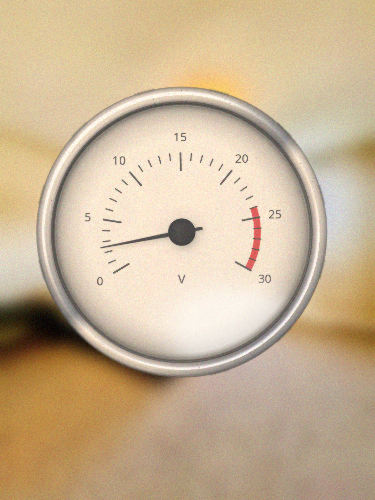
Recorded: {"value": 2.5, "unit": "V"}
